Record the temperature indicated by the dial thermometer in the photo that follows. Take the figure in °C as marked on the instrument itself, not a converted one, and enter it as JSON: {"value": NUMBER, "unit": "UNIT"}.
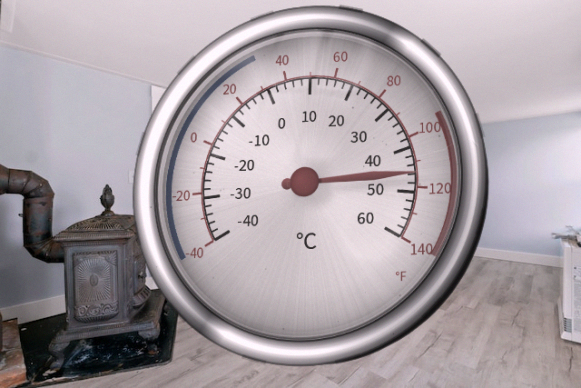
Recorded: {"value": 46, "unit": "°C"}
